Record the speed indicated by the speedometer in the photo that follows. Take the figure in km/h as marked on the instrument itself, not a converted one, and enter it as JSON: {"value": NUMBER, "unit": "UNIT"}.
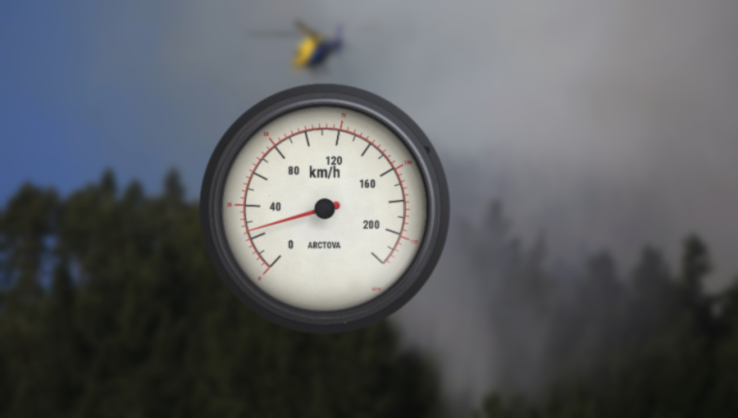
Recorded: {"value": 25, "unit": "km/h"}
